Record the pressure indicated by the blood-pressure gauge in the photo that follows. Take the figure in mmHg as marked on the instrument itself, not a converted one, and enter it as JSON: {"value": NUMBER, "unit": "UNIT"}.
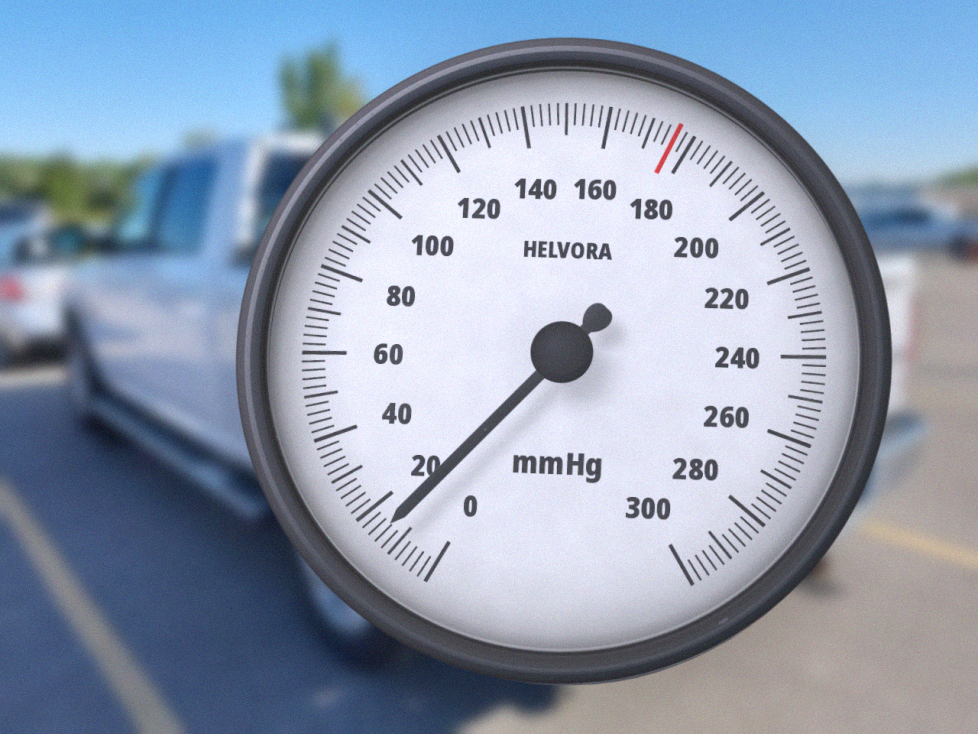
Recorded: {"value": 14, "unit": "mmHg"}
